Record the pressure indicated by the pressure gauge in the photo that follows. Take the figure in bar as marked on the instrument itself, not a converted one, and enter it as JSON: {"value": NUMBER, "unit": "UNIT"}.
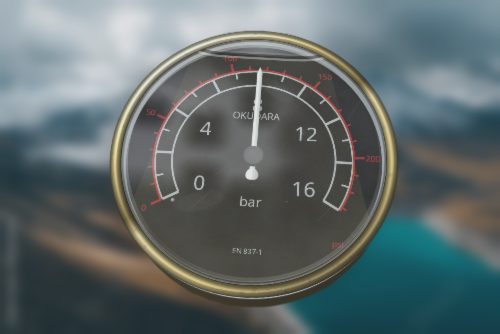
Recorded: {"value": 8, "unit": "bar"}
